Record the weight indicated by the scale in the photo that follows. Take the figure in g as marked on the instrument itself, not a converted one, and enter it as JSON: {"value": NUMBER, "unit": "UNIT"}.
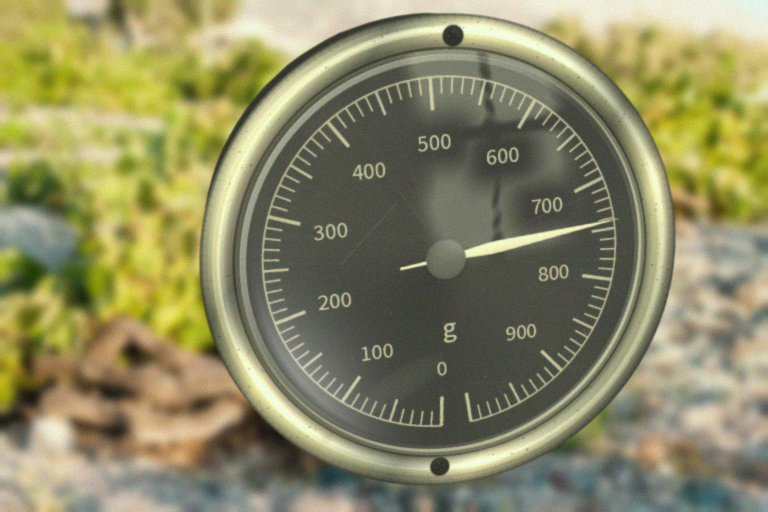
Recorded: {"value": 740, "unit": "g"}
